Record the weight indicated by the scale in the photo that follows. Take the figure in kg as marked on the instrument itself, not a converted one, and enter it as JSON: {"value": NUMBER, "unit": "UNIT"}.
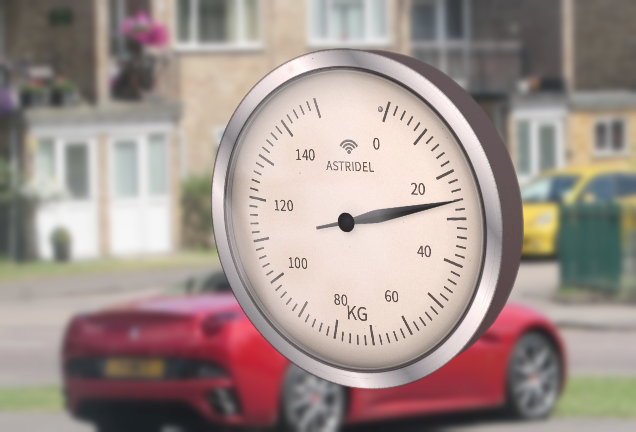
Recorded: {"value": 26, "unit": "kg"}
